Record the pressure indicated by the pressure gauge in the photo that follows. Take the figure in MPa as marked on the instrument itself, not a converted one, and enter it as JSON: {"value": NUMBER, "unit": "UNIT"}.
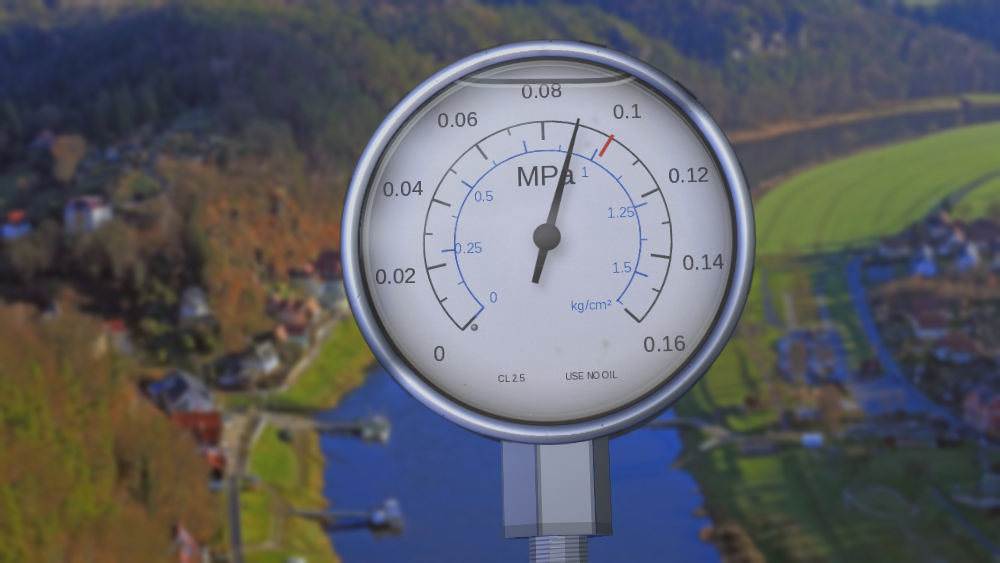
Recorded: {"value": 0.09, "unit": "MPa"}
